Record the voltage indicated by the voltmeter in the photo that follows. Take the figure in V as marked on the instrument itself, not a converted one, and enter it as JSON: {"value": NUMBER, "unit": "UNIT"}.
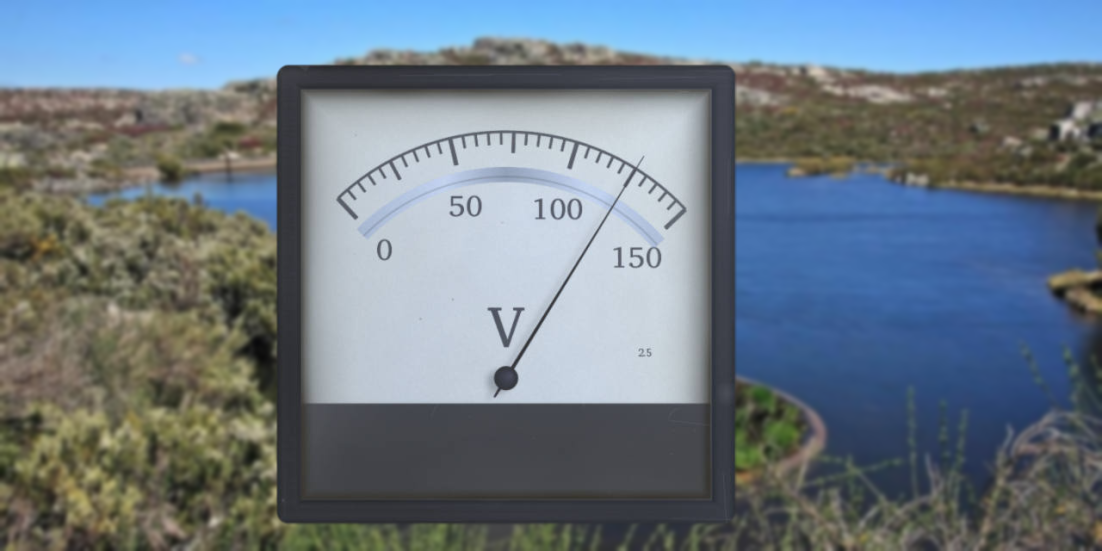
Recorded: {"value": 125, "unit": "V"}
